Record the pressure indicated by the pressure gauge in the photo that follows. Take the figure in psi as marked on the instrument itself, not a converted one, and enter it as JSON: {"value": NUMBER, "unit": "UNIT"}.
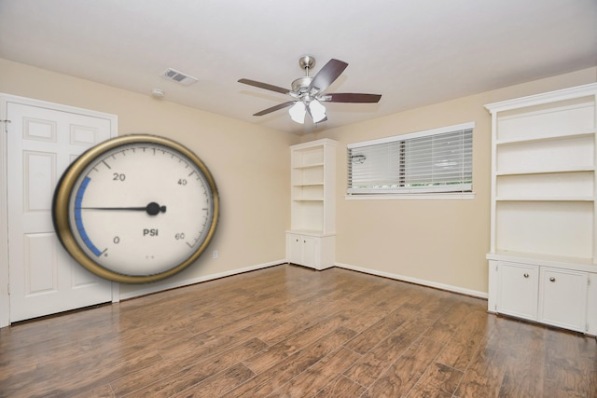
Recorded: {"value": 10, "unit": "psi"}
